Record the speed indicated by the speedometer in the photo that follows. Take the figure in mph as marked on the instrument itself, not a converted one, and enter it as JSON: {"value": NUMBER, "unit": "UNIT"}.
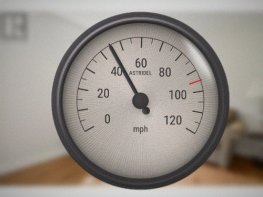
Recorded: {"value": 45, "unit": "mph"}
